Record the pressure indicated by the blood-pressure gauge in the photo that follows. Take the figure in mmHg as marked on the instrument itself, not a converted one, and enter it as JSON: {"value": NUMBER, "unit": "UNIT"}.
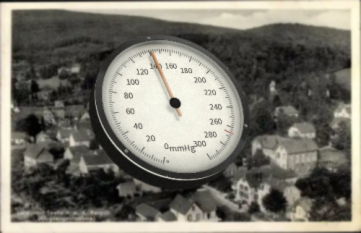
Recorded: {"value": 140, "unit": "mmHg"}
